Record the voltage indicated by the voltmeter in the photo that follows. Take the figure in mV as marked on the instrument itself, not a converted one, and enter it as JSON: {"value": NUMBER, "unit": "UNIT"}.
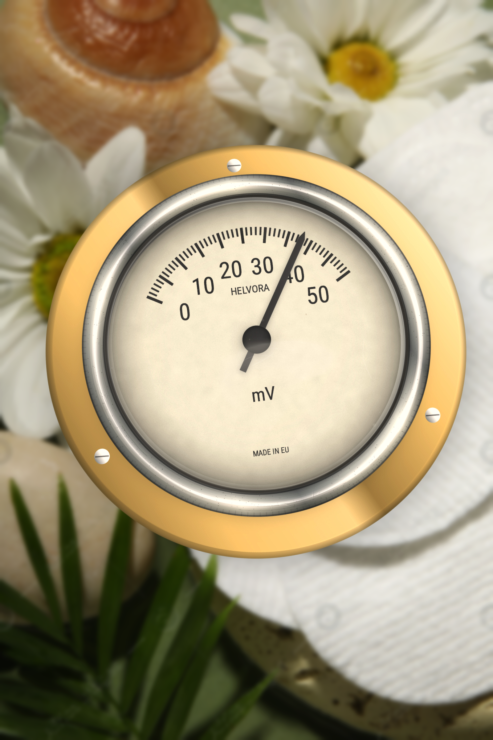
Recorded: {"value": 38, "unit": "mV"}
